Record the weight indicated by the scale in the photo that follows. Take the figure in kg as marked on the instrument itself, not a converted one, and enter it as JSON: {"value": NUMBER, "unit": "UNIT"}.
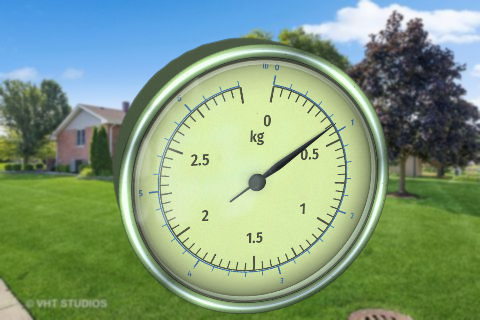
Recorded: {"value": 0.4, "unit": "kg"}
